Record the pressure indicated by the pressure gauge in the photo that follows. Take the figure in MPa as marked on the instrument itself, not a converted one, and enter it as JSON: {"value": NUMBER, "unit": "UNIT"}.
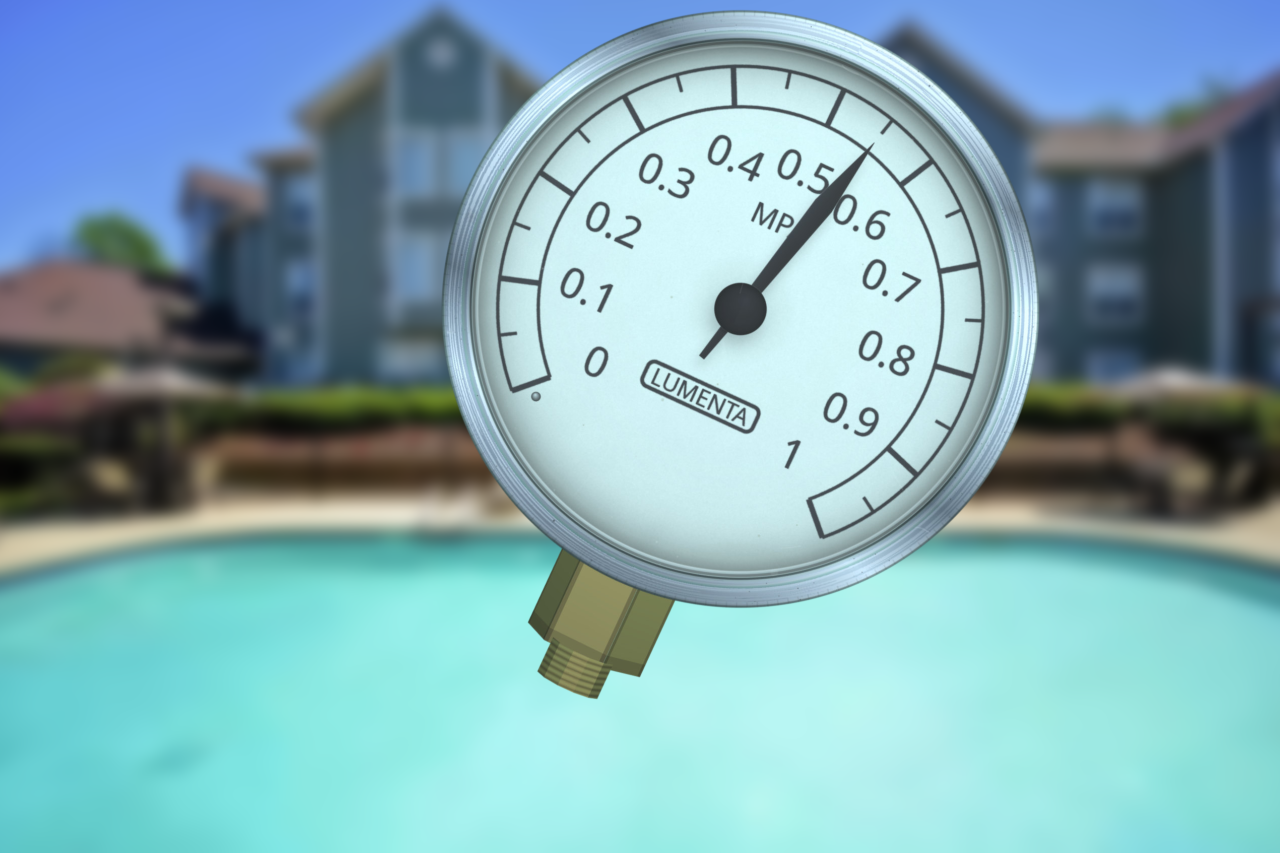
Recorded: {"value": 0.55, "unit": "MPa"}
